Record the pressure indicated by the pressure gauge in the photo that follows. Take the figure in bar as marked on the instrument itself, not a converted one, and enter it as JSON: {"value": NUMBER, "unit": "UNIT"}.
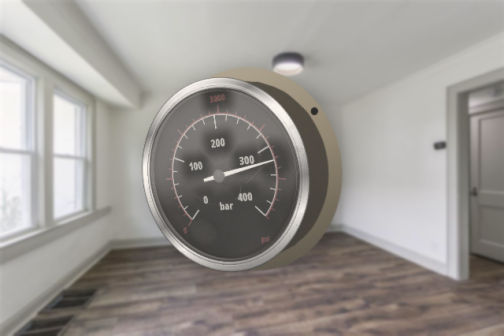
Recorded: {"value": 320, "unit": "bar"}
